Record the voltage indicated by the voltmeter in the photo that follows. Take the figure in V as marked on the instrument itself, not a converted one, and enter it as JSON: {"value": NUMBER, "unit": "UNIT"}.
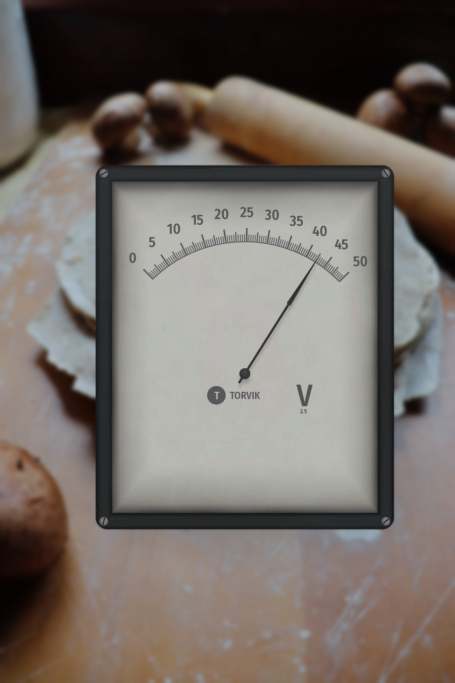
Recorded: {"value": 42.5, "unit": "V"}
